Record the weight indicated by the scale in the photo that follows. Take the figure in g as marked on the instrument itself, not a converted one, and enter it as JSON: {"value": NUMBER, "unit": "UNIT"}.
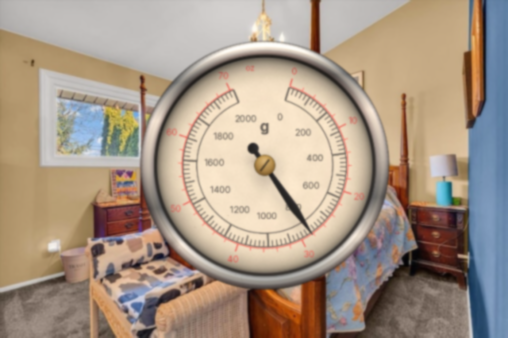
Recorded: {"value": 800, "unit": "g"}
